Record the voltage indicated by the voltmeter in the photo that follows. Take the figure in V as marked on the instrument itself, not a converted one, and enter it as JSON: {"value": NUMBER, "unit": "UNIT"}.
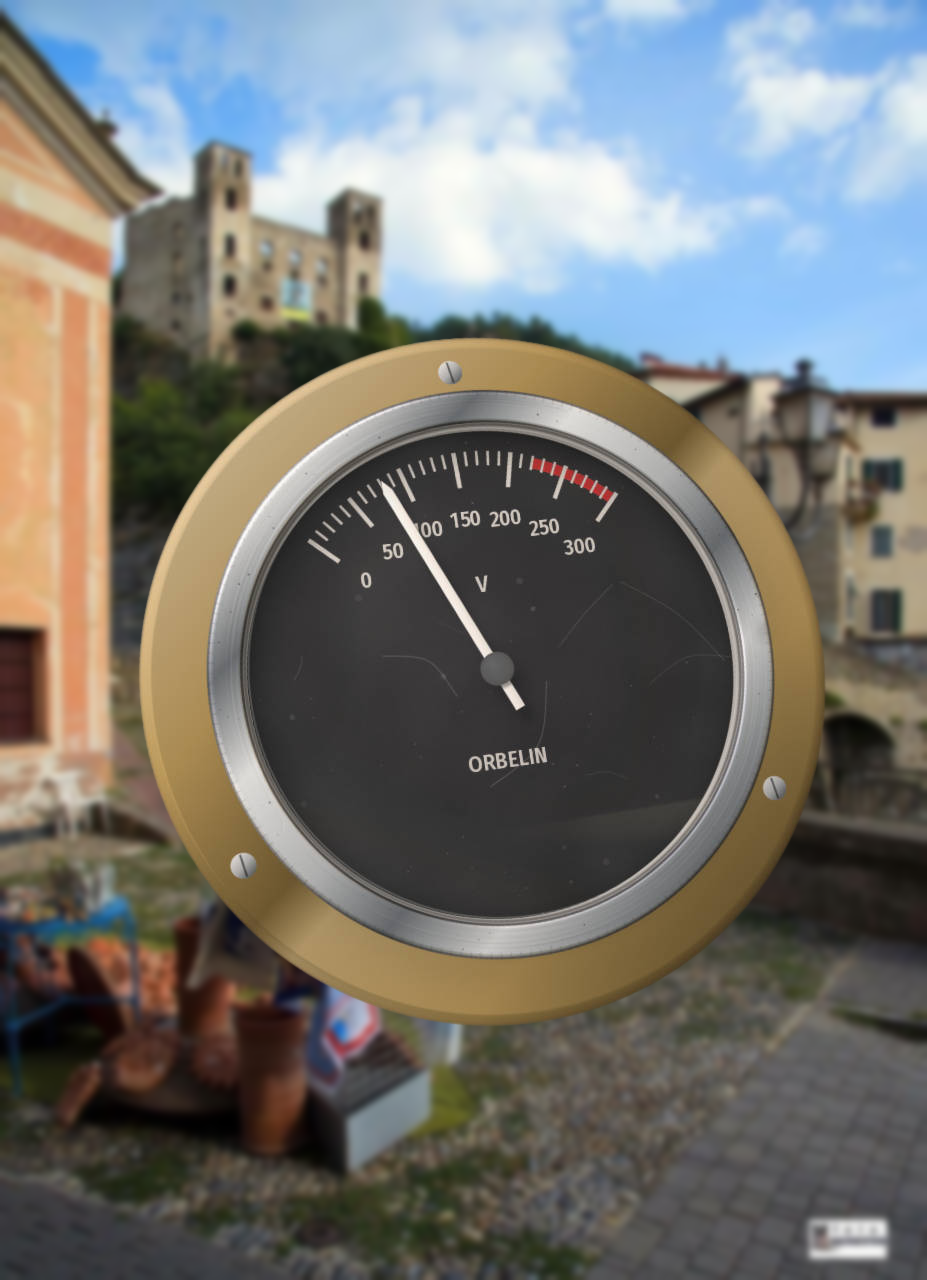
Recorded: {"value": 80, "unit": "V"}
